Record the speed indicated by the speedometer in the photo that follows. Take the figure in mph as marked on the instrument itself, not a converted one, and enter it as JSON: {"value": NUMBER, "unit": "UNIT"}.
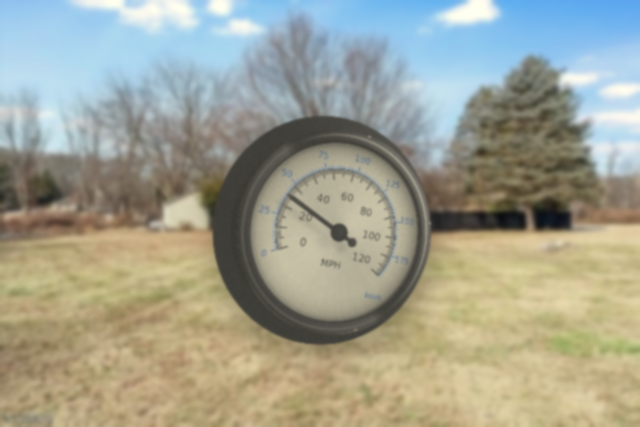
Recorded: {"value": 25, "unit": "mph"}
